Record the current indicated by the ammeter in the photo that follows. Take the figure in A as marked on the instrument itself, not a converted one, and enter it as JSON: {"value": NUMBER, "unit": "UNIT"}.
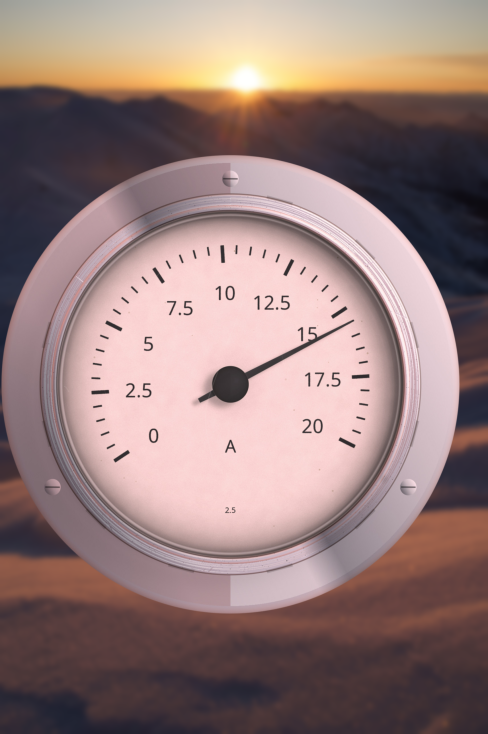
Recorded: {"value": 15.5, "unit": "A"}
